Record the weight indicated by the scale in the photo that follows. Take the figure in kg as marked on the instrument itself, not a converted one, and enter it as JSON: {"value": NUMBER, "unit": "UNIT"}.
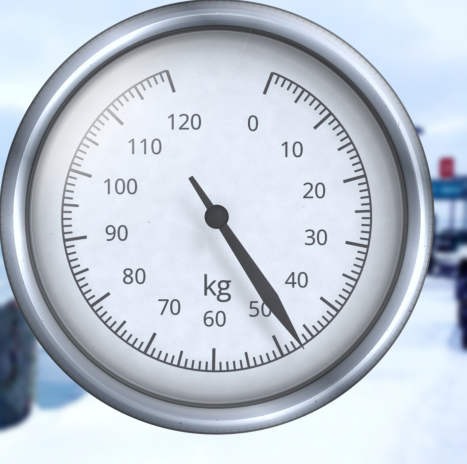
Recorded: {"value": 47, "unit": "kg"}
